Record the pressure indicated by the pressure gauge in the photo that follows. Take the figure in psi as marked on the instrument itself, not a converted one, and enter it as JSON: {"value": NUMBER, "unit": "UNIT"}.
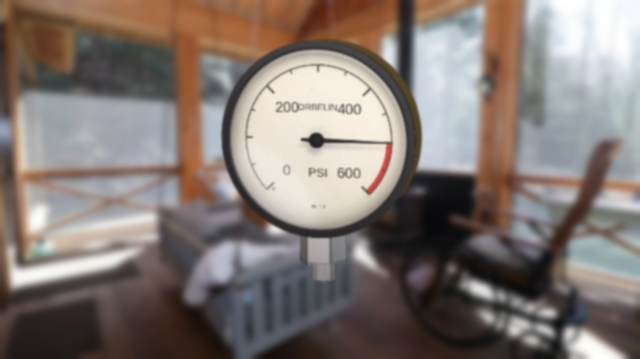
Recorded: {"value": 500, "unit": "psi"}
